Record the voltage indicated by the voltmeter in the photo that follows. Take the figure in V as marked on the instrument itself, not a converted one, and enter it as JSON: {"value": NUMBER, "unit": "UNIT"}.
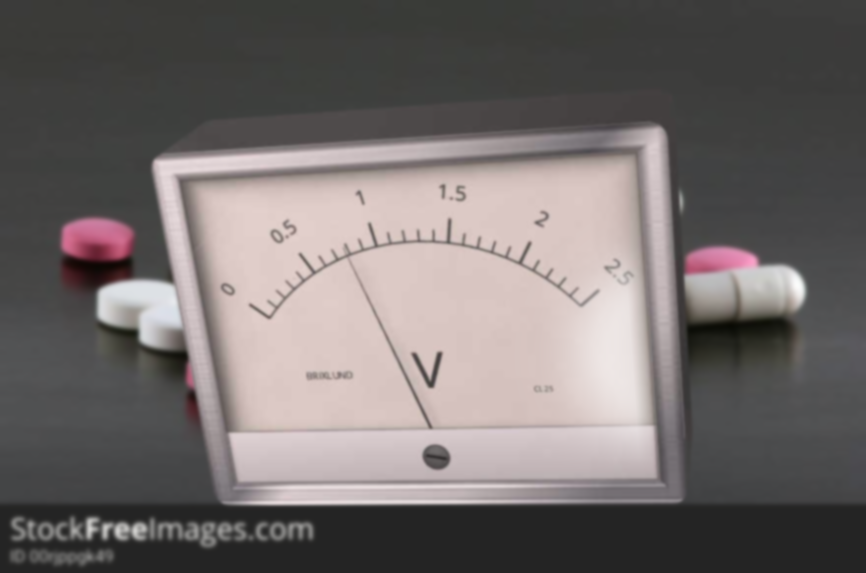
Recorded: {"value": 0.8, "unit": "V"}
